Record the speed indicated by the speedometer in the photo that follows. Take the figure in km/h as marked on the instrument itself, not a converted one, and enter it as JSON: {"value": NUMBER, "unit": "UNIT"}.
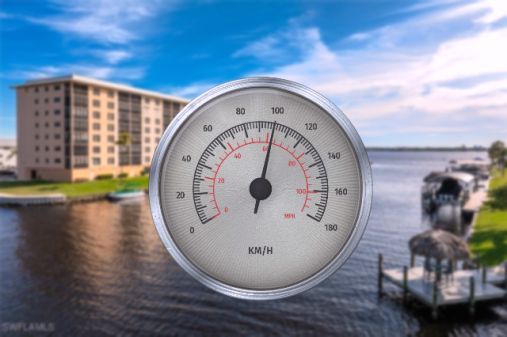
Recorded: {"value": 100, "unit": "km/h"}
